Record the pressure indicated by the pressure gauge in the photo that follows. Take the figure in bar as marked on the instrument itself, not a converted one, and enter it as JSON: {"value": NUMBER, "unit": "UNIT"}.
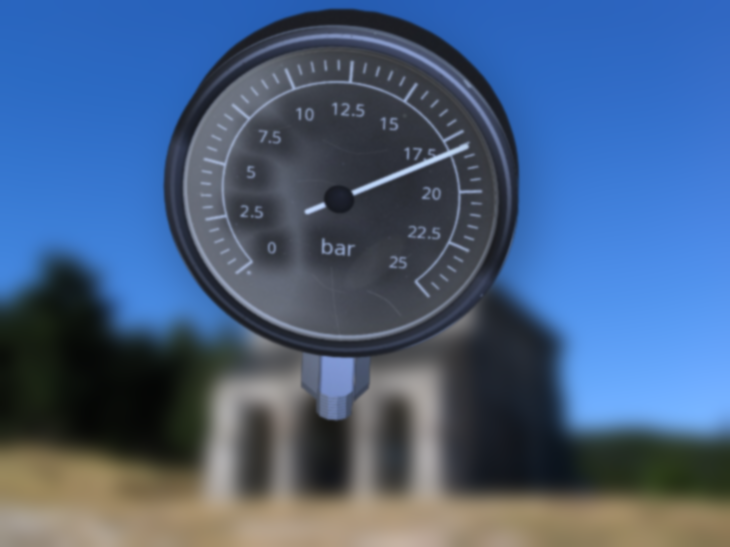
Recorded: {"value": 18, "unit": "bar"}
